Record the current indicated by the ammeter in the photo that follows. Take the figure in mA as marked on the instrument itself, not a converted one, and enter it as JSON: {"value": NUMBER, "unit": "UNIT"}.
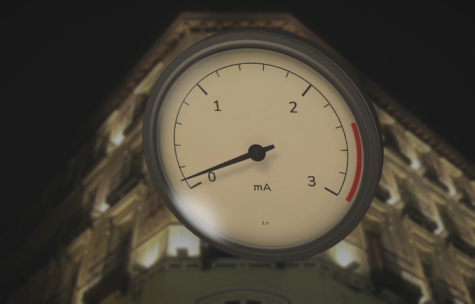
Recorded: {"value": 0.1, "unit": "mA"}
